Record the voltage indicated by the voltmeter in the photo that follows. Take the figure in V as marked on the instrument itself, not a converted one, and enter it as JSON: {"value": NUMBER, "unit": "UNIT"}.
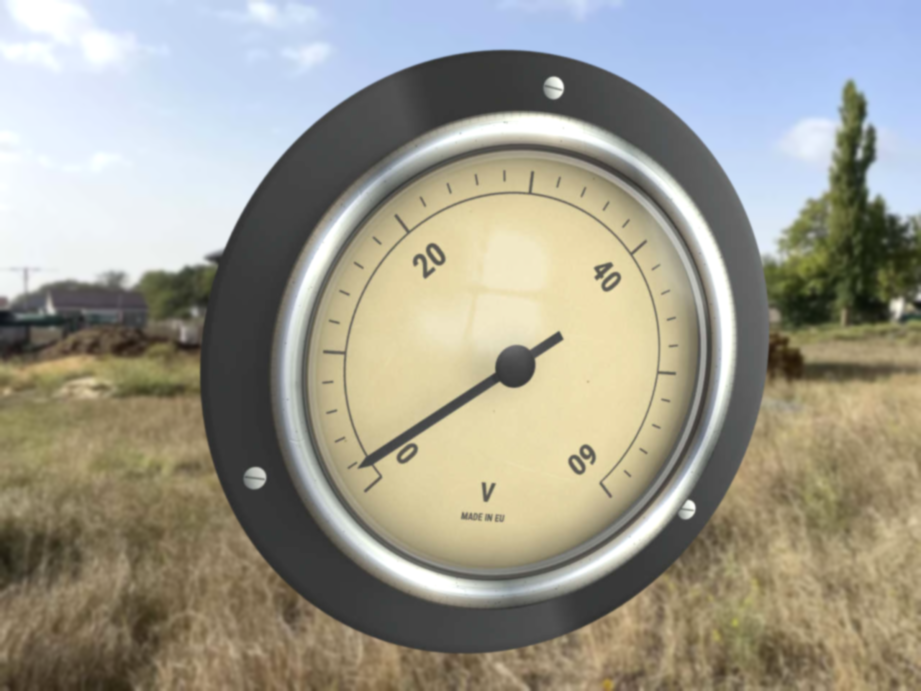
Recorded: {"value": 2, "unit": "V"}
